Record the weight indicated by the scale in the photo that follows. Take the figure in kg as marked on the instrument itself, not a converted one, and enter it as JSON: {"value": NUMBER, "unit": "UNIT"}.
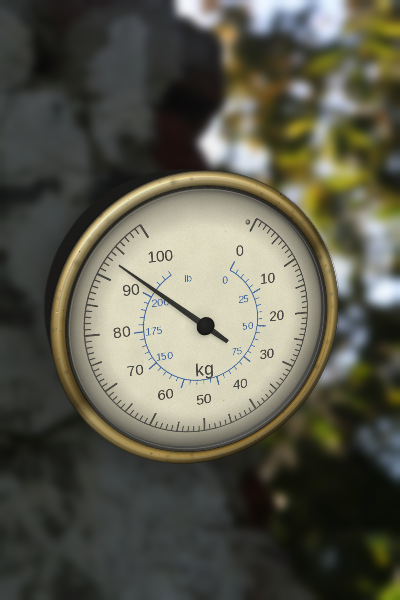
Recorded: {"value": 93, "unit": "kg"}
